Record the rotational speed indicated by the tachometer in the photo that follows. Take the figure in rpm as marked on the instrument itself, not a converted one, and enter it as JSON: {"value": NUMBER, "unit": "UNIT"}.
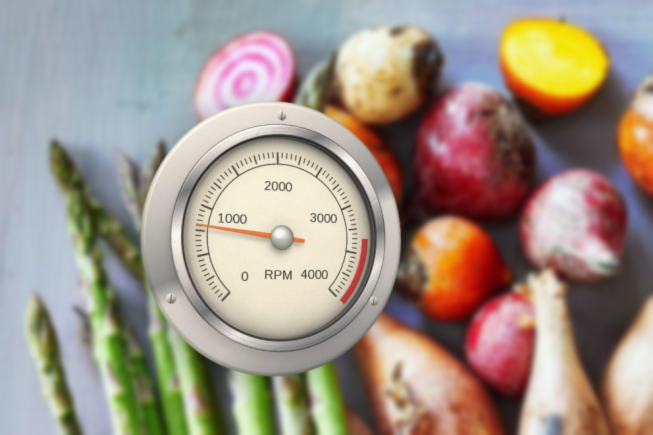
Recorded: {"value": 800, "unit": "rpm"}
